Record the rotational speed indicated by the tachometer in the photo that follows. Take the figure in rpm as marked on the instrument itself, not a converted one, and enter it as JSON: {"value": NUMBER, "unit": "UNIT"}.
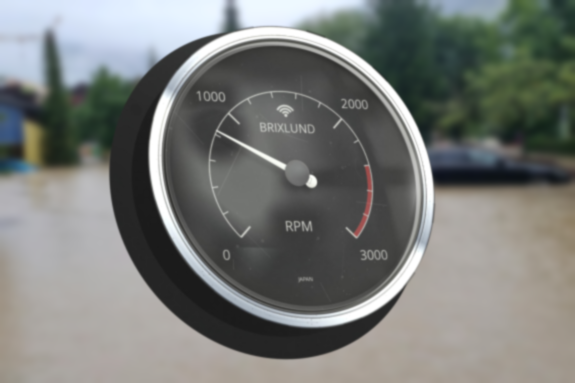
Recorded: {"value": 800, "unit": "rpm"}
